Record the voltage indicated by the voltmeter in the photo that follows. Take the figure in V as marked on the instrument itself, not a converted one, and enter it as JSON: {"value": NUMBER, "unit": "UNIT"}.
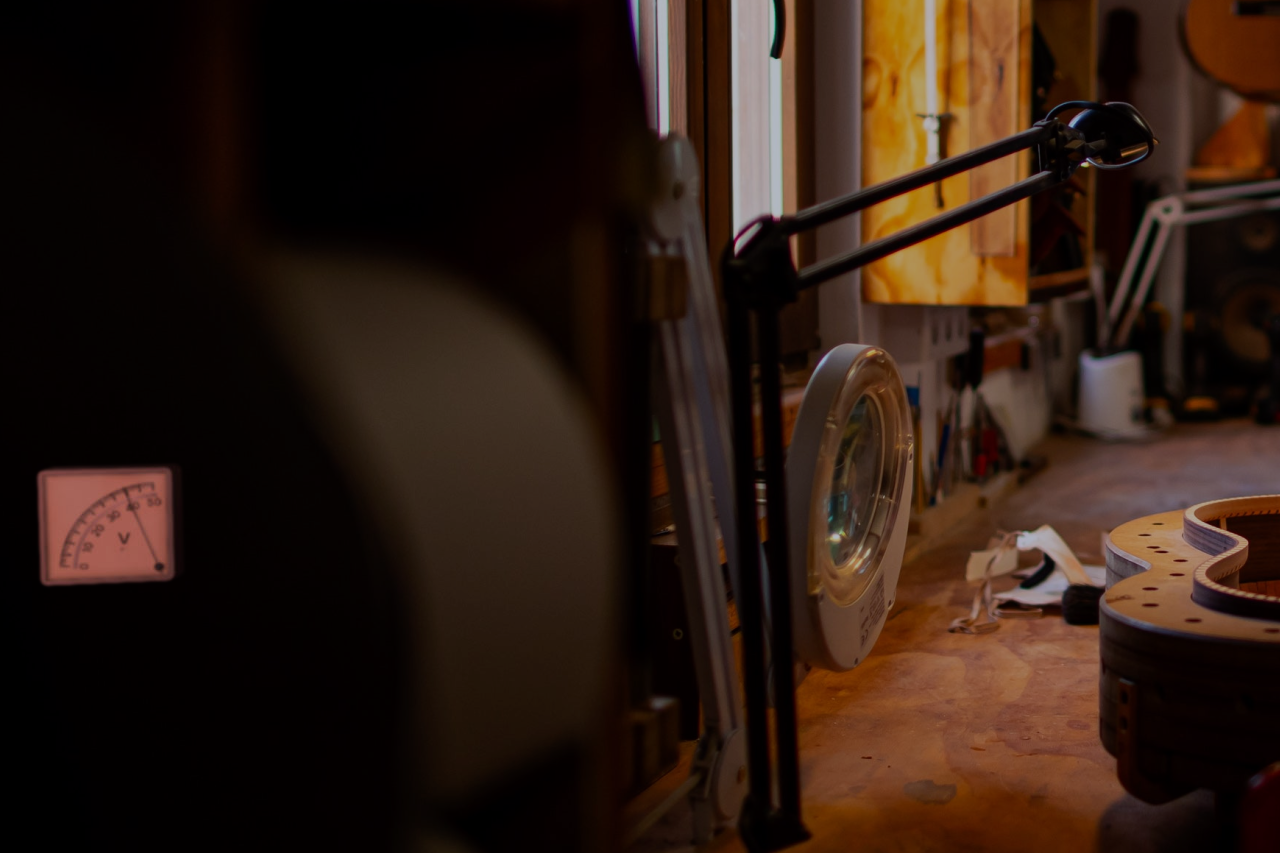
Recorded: {"value": 40, "unit": "V"}
